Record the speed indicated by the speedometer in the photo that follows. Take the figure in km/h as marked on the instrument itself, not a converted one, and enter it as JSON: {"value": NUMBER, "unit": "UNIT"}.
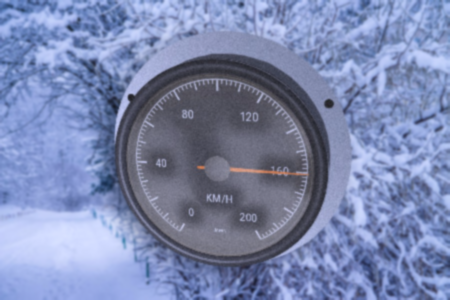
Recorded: {"value": 160, "unit": "km/h"}
